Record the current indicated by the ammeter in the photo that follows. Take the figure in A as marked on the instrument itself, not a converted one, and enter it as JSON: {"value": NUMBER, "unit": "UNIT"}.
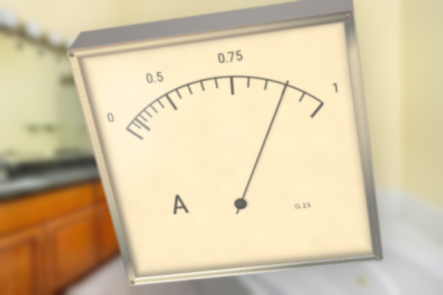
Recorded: {"value": 0.9, "unit": "A"}
